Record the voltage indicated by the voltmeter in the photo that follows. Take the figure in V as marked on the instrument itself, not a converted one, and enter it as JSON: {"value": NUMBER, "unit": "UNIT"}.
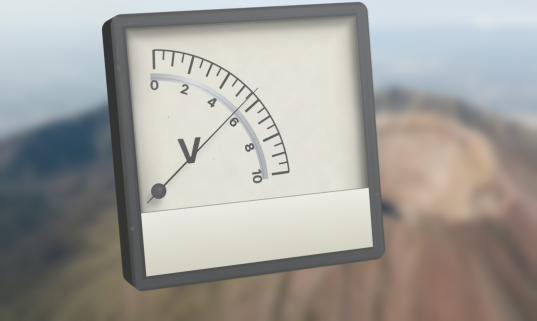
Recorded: {"value": 5.5, "unit": "V"}
